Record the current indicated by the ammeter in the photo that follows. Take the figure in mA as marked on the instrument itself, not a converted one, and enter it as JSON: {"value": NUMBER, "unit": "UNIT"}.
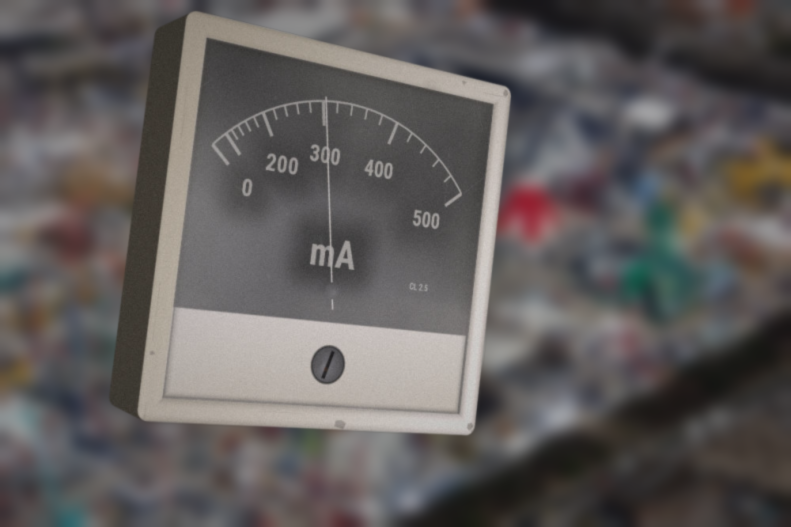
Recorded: {"value": 300, "unit": "mA"}
